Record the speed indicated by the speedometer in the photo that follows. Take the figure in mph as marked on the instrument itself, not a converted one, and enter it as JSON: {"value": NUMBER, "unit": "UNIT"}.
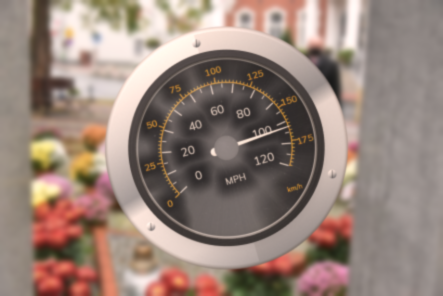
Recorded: {"value": 102.5, "unit": "mph"}
